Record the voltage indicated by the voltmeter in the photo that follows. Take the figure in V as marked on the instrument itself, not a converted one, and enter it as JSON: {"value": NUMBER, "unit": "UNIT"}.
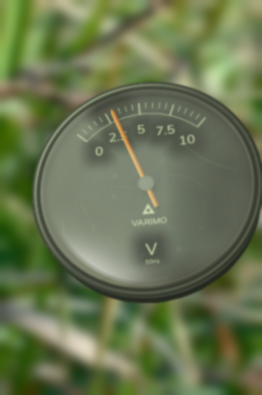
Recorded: {"value": 3, "unit": "V"}
